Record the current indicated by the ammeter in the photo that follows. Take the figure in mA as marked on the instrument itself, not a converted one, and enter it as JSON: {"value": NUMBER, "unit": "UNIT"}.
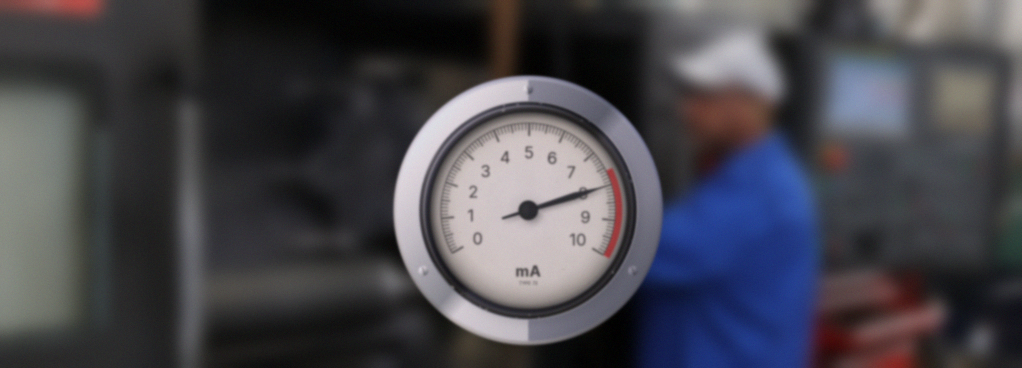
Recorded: {"value": 8, "unit": "mA"}
